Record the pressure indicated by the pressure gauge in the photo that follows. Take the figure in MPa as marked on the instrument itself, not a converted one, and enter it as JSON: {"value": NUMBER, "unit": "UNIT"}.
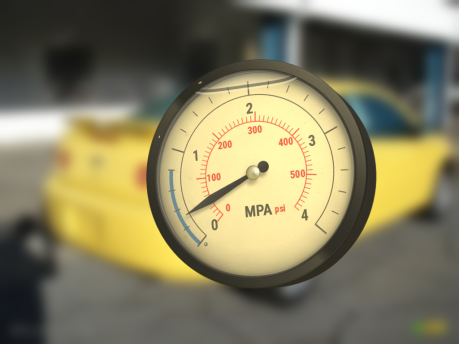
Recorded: {"value": 0.3, "unit": "MPa"}
